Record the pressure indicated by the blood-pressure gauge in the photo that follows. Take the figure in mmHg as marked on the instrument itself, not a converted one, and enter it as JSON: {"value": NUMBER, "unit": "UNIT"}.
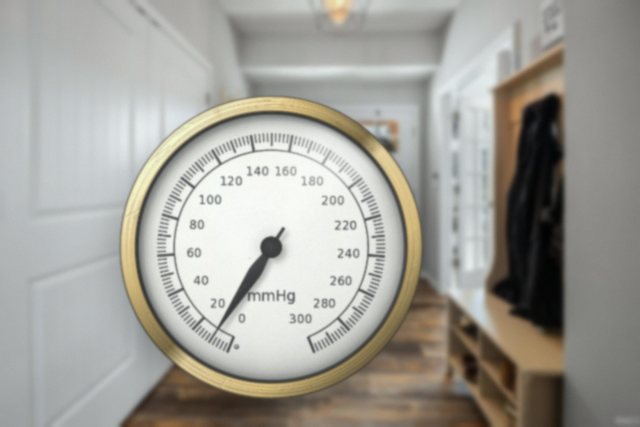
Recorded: {"value": 10, "unit": "mmHg"}
